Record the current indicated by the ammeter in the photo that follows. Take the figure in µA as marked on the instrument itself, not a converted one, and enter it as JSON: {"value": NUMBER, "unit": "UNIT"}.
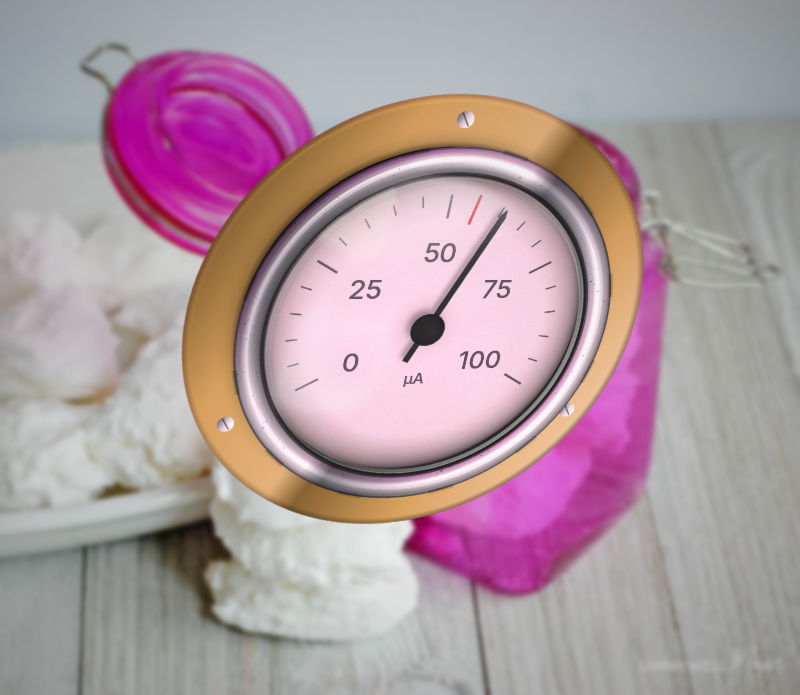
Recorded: {"value": 60, "unit": "µA"}
